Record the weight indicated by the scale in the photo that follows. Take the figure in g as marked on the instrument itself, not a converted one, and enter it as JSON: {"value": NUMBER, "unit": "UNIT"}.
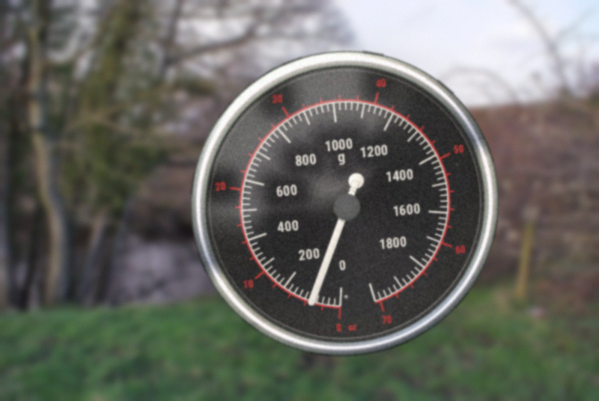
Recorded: {"value": 100, "unit": "g"}
